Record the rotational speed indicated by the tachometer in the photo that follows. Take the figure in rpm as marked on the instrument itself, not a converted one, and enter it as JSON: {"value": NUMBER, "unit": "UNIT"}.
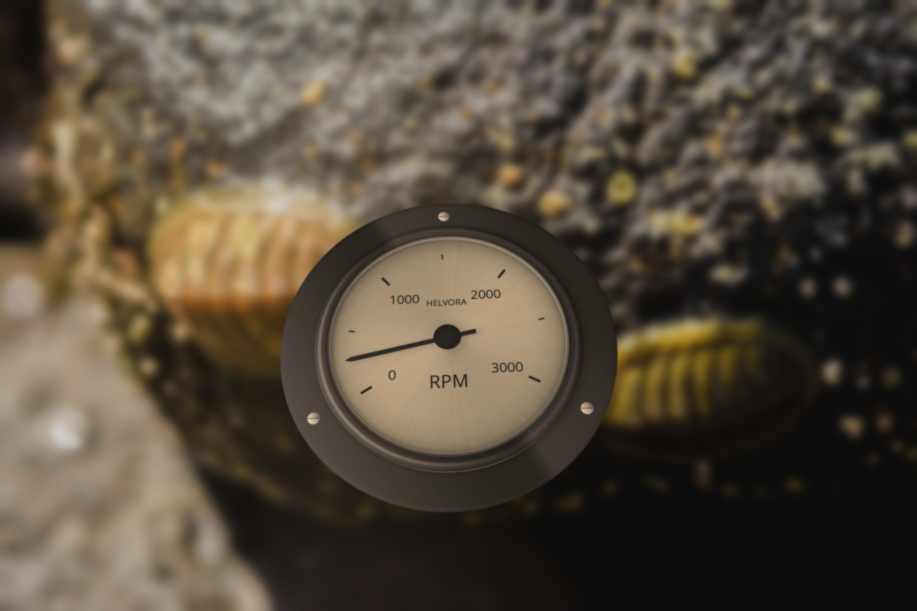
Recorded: {"value": 250, "unit": "rpm"}
